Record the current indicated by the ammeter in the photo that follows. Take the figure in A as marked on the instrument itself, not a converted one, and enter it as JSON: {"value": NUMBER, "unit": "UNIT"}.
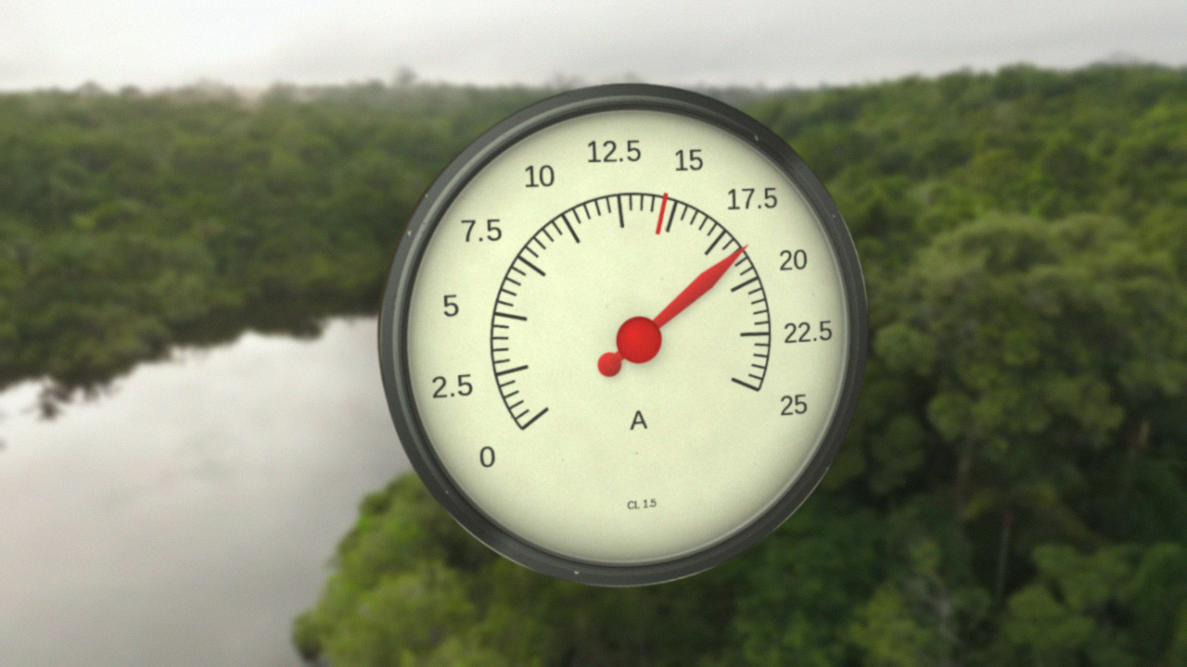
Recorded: {"value": 18.5, "unit": "A"}
